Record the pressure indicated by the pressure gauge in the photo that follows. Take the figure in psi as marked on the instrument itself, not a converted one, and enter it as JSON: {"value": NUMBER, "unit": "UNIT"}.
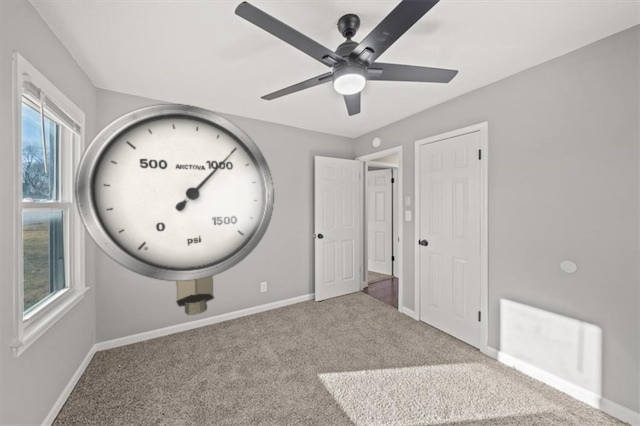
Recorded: {"value": 1000, "unit": "psi"}
